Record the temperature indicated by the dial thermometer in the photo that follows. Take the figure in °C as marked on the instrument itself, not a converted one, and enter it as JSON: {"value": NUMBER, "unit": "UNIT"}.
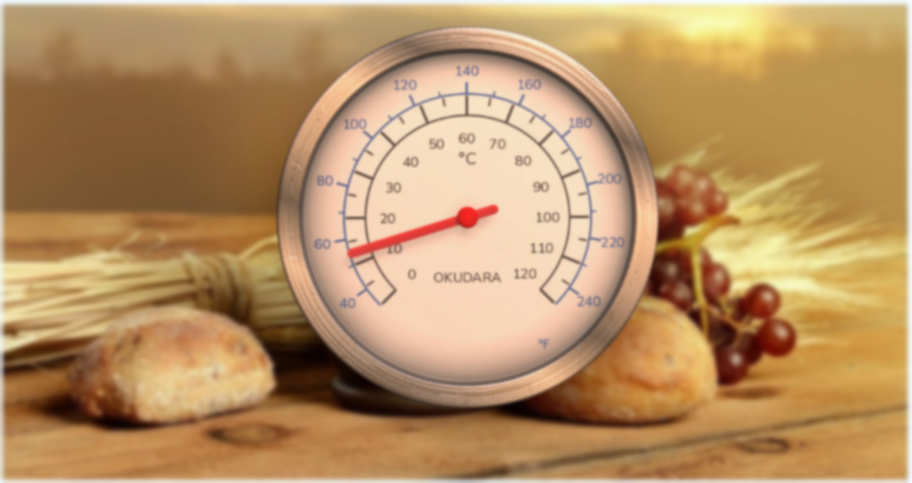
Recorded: {"value": 12.5, "unit": "°C"}
